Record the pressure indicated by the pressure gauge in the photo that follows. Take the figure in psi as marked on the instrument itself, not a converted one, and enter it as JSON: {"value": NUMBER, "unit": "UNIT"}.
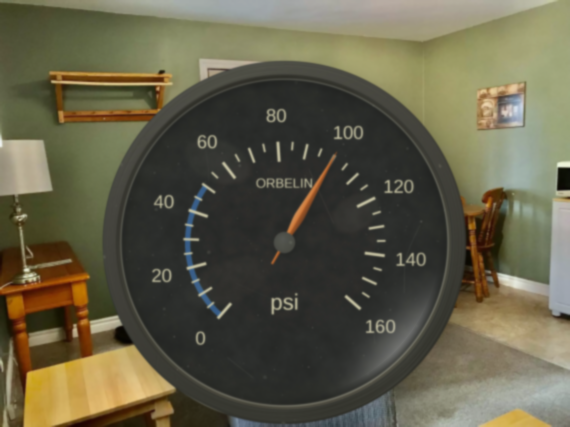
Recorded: {"value": 100, "unit": "psi"}
